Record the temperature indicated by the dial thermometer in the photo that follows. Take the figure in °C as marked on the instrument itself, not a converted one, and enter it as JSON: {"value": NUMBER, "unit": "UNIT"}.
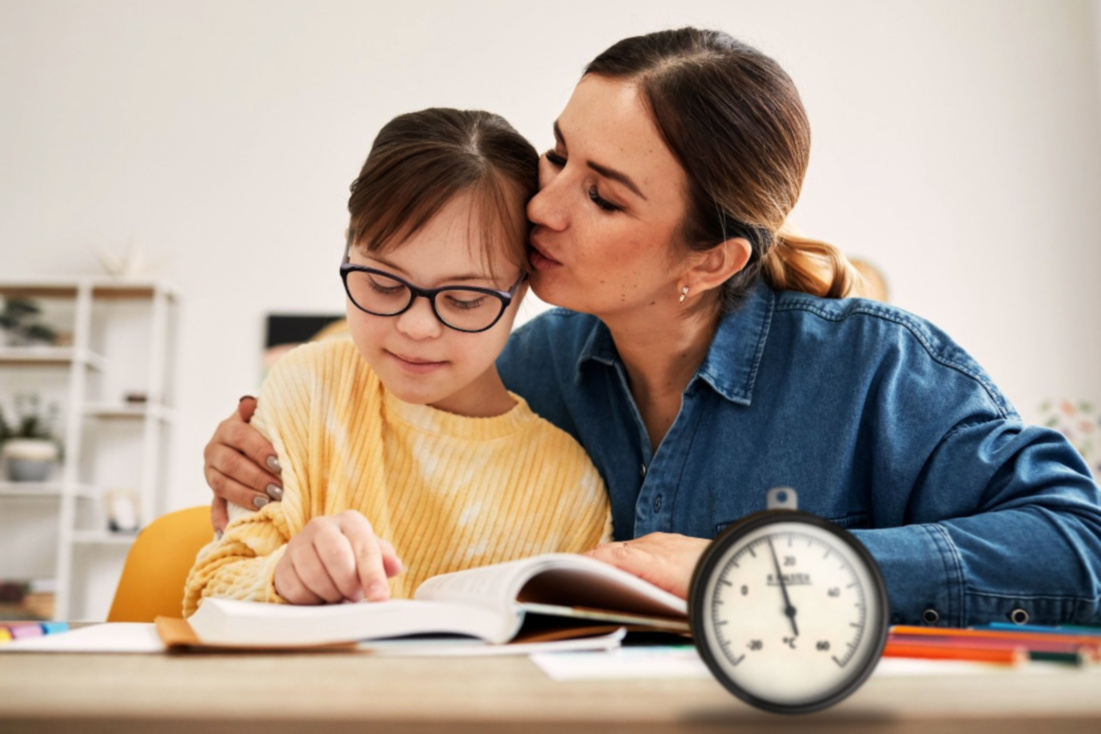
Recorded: {"value": 15, "unit": "°C"}
